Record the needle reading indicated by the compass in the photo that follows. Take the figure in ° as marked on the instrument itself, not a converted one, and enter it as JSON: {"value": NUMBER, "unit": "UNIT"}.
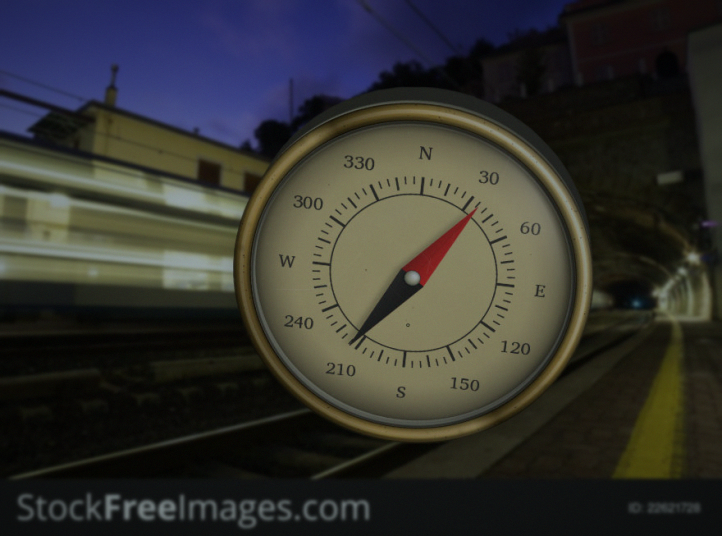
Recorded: {"value": 35, "unit": "°"}
